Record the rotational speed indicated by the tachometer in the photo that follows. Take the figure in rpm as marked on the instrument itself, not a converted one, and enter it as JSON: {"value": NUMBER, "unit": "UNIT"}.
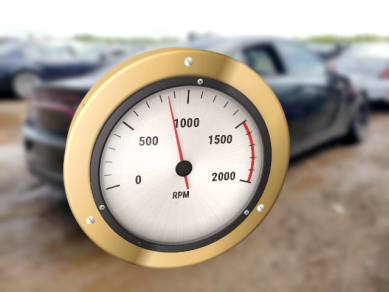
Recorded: {"value": 850, "unit": "rpm"}
